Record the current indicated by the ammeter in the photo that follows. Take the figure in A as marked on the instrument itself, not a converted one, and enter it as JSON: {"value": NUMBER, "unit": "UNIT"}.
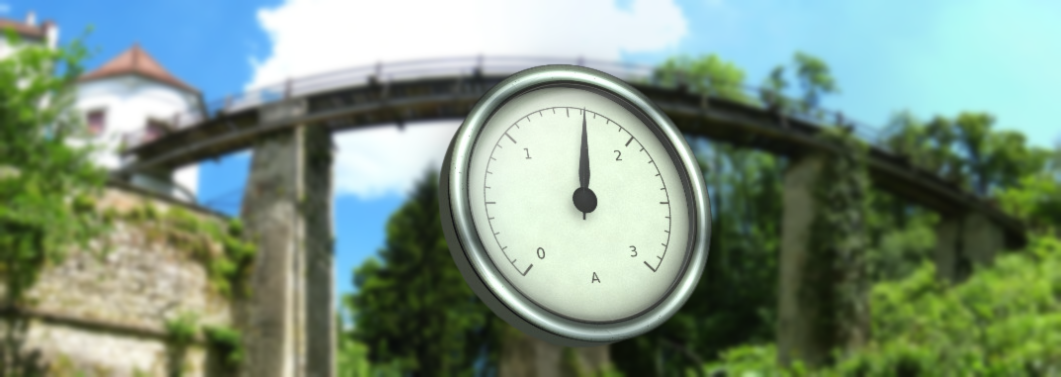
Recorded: {"value": 1.6, "unit": "A"}
